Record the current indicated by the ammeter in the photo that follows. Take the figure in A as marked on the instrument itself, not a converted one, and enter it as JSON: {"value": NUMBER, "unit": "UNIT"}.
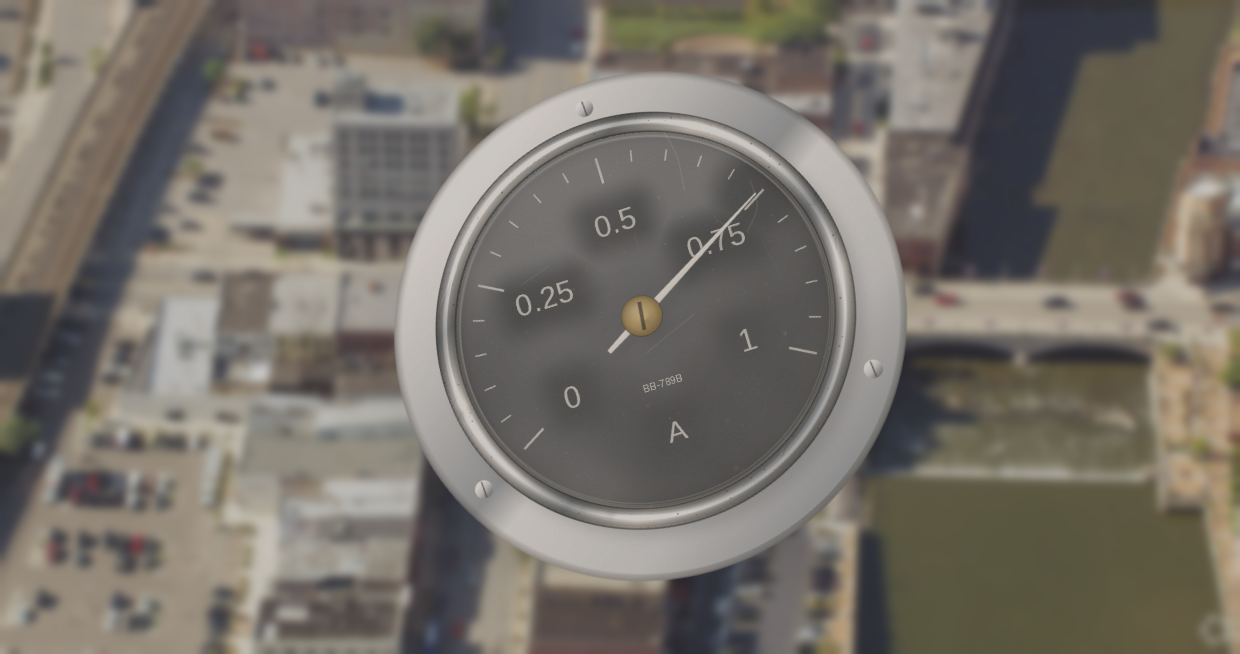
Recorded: {"value": 0.75, "unit": "A"}
